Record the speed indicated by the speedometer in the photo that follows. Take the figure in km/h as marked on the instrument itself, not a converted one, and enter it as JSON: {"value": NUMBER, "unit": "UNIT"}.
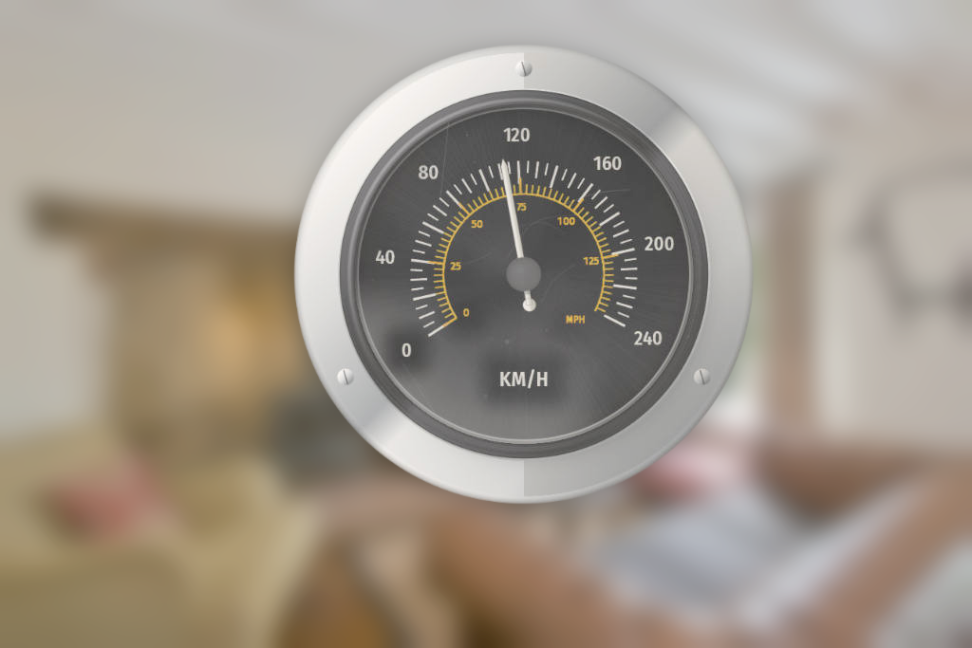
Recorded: {"value": 112.5, "unit": "km/h"}
